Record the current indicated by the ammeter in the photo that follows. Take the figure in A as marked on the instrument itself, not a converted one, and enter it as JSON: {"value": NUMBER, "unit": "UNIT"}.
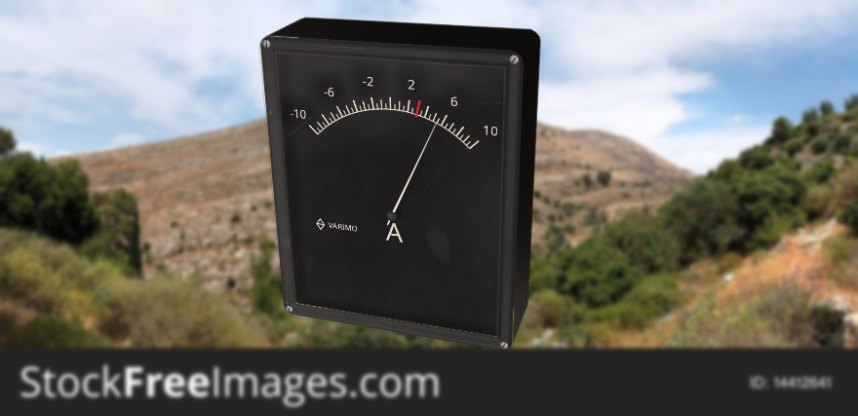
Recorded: {"value": 5.5, "unit": "A"}
